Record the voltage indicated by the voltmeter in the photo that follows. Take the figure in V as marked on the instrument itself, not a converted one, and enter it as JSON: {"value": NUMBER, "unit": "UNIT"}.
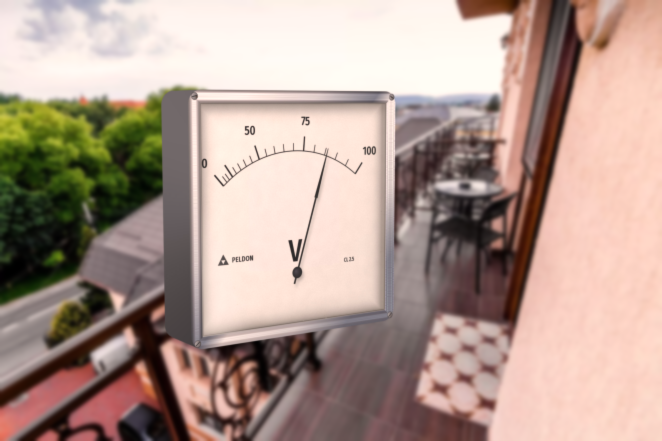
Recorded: {"value": 85, "unit": "V"}
